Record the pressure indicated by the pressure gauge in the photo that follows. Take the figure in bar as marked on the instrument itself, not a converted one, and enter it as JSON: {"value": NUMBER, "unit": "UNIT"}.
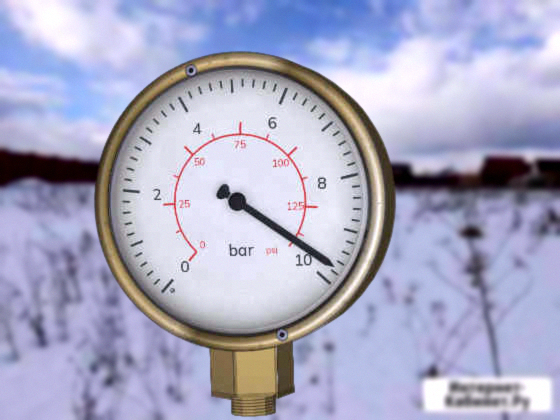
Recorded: {"value": 9.7, "unit": "bar"}
